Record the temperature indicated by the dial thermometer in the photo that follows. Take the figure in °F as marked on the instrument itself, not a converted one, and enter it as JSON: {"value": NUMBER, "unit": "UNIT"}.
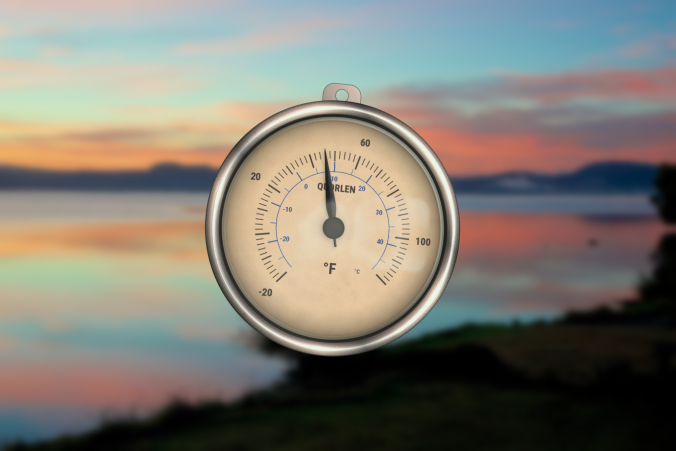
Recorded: {"value": 46, "unit": "°F"}
